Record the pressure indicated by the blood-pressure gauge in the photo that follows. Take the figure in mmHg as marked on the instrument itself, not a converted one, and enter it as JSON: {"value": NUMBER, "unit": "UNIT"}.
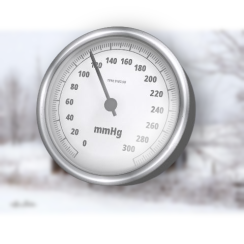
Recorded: {"value": 120, "unit": "mmHg"}
